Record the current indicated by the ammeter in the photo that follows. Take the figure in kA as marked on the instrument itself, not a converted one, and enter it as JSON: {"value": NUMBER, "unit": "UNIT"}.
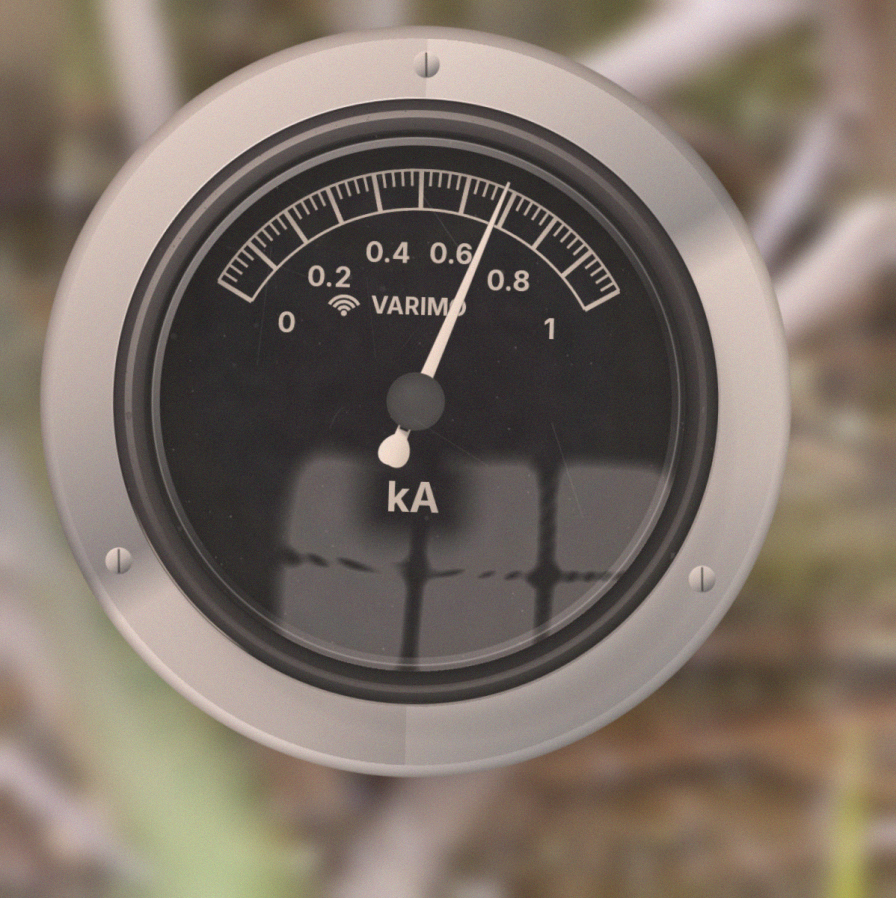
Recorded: {"value": 0.68, "unit": "kA"}
